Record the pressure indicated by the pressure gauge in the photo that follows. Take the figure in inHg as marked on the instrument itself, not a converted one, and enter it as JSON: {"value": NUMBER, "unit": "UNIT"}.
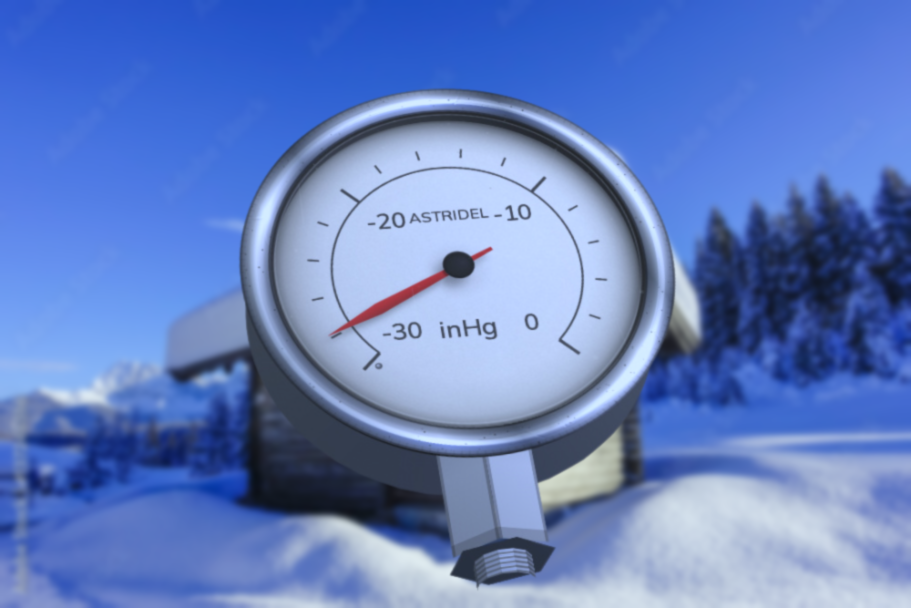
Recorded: {"value": -28, "unit": "inHg"}
